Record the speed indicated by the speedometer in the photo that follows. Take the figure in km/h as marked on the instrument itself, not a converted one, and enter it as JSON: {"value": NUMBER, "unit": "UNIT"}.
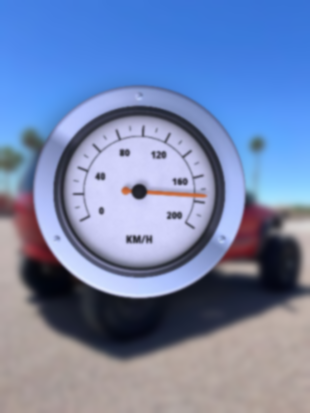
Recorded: {"value": 175, "unit": "km/h"}
